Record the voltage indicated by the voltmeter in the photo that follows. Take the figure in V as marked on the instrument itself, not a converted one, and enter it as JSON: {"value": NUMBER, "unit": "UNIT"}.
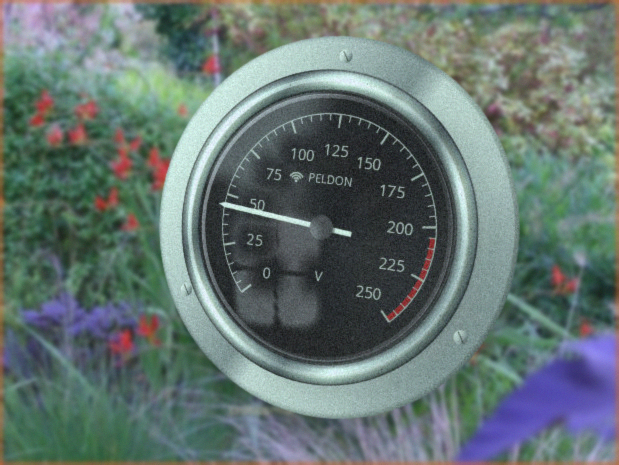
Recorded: {"value": 45, "unit": "V"}
